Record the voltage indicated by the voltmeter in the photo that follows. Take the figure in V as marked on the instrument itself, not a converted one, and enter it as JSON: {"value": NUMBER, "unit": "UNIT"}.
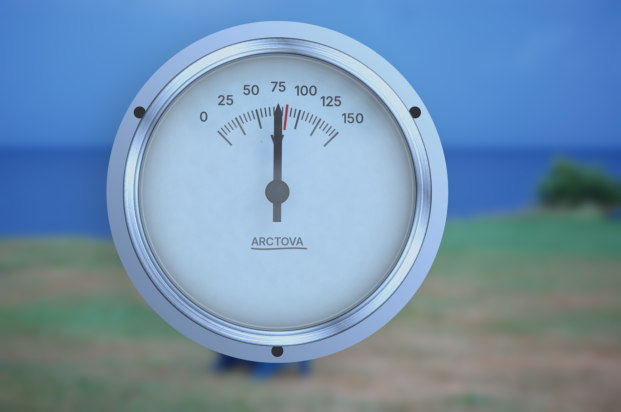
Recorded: {"value": 75, "unit": "V"}
